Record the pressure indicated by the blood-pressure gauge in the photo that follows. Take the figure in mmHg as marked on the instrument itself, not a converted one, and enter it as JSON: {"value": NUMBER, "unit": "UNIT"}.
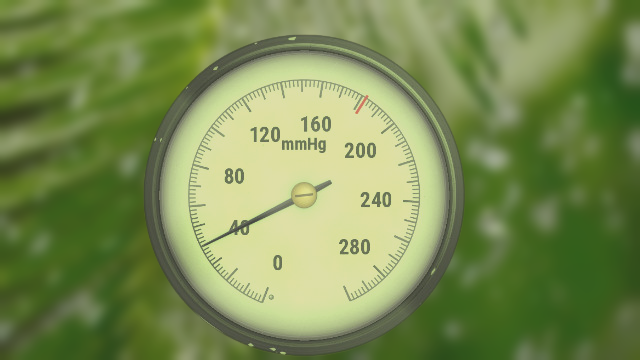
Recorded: {"value": 40, "unit": "mmHg"}
